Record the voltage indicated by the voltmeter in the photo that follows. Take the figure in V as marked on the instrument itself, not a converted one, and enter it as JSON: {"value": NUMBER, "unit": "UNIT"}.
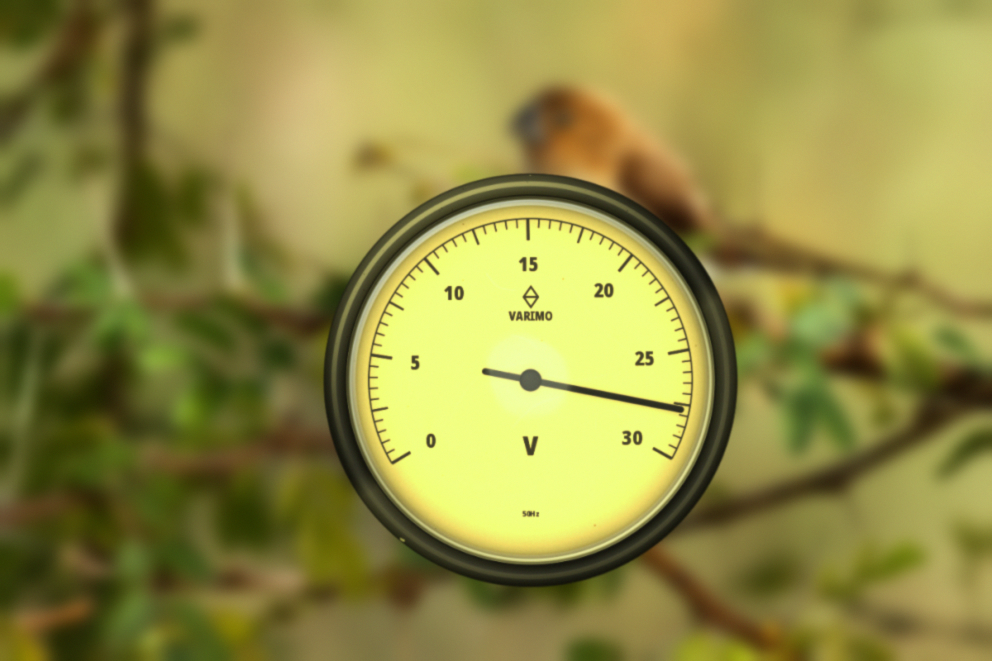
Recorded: {"value": 27.75, "unit": "V"}
